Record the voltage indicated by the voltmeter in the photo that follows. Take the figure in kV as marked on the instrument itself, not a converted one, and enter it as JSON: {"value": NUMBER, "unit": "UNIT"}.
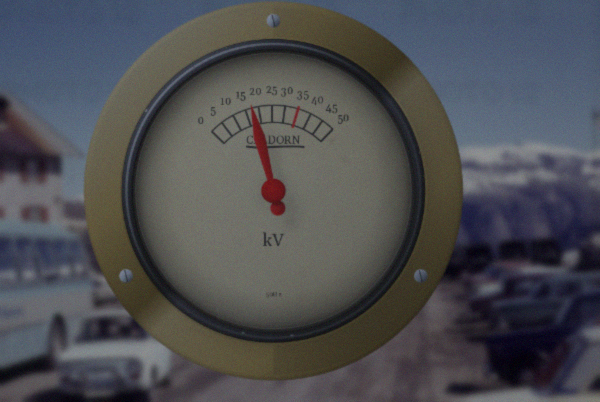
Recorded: {"value": 17.5, "unit": "kV"}
